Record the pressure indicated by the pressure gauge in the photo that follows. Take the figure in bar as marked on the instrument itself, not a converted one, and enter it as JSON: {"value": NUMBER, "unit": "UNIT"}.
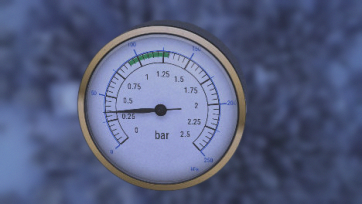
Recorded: {"value": 0.35, "unit": "bar"}
